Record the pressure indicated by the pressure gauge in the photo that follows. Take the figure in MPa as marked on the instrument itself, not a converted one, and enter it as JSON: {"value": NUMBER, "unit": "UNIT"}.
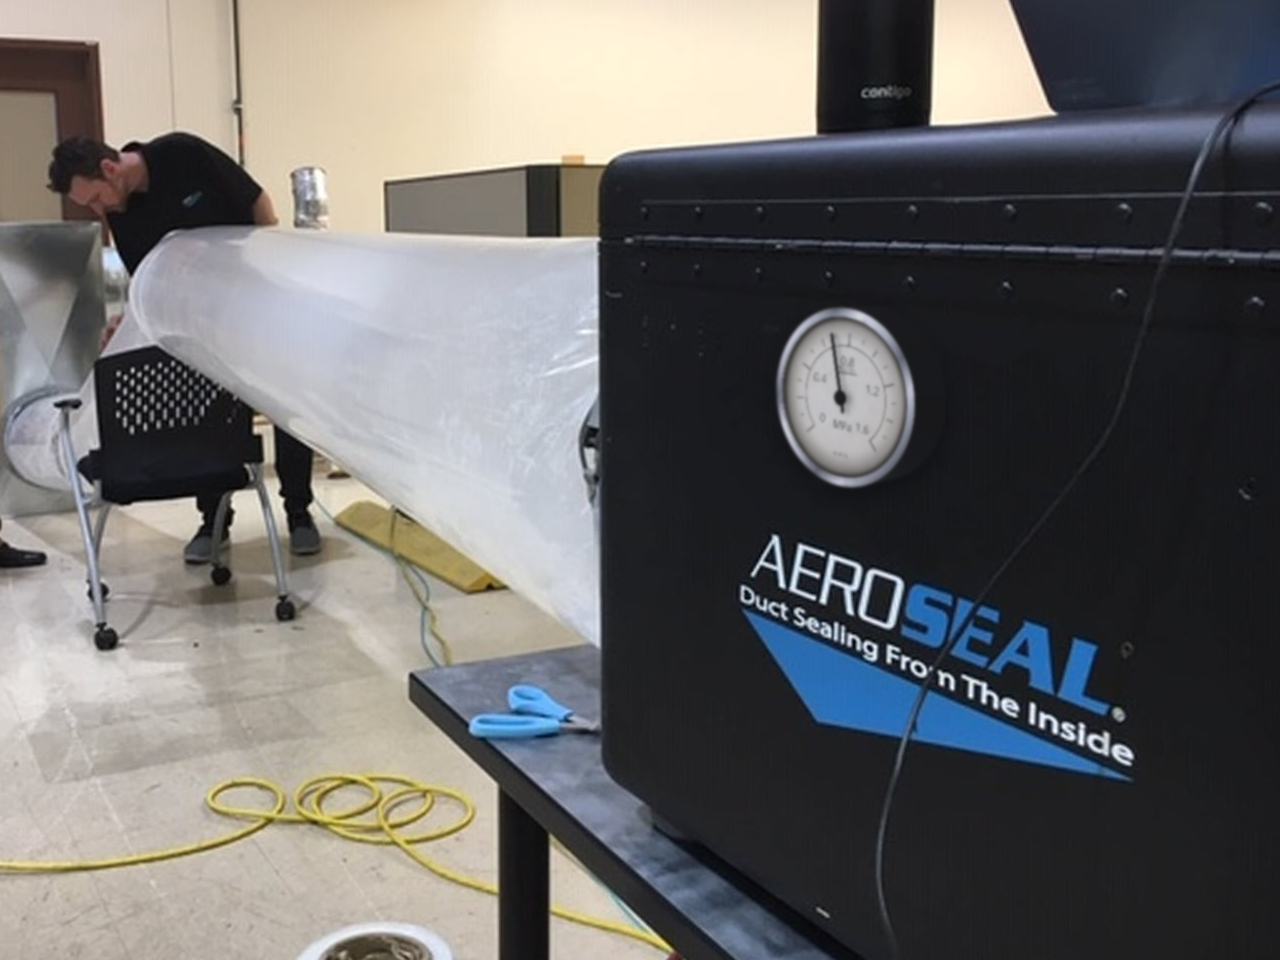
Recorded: {"value": 0.7, "unit": "MPa"}
